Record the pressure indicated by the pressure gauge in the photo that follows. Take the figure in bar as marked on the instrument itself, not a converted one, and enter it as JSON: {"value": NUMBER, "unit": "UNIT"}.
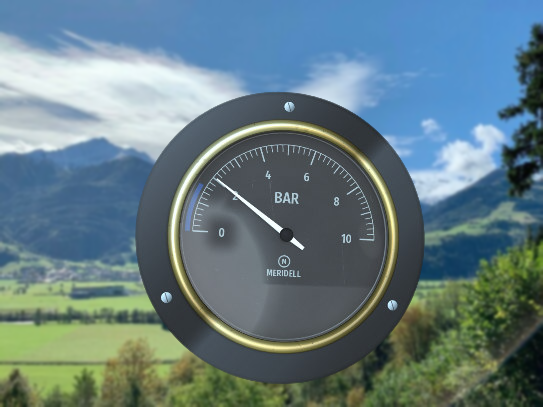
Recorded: {"value": 2, "unit": "bar"}
